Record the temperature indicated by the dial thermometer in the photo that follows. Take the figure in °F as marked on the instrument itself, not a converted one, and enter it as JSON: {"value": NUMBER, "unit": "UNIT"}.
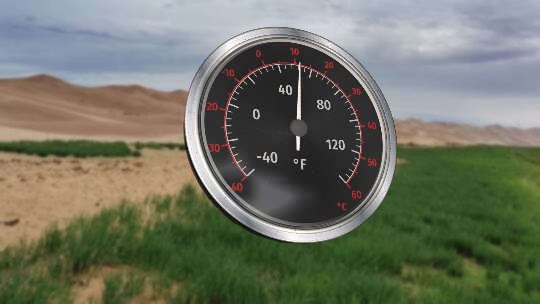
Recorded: {"value": 52, "unit": "°F"}
